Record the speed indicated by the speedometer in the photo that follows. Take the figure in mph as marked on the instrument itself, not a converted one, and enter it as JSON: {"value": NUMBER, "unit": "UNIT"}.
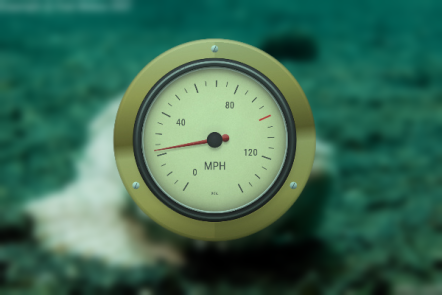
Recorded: {"value": 22.5, "unit": "mph"}
